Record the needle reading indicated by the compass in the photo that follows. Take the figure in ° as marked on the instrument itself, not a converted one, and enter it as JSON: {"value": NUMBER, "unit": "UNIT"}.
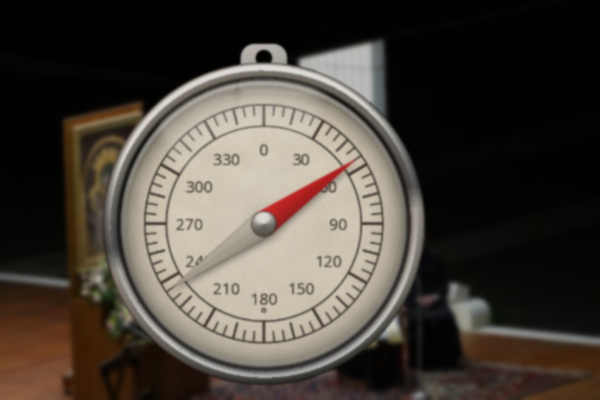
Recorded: {"value": 55, "unit": "°"}
